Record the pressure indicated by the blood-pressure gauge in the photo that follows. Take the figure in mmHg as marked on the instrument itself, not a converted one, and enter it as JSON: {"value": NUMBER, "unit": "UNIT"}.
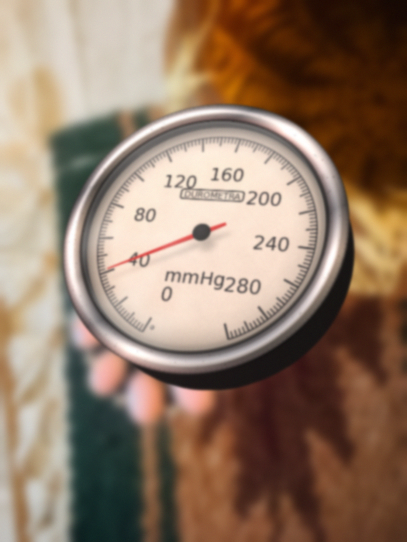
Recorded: {"value": 40, "unit": "mmHg"}
